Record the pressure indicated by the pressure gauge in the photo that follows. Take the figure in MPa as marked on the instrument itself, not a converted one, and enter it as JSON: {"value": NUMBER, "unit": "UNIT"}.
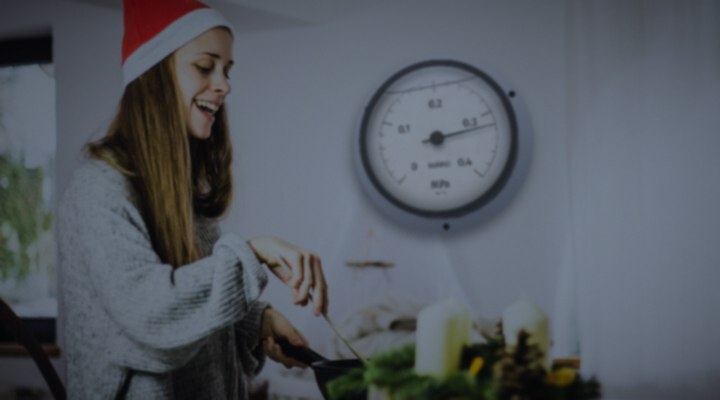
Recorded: {"value": 0.32, "unit": "MPa"}
